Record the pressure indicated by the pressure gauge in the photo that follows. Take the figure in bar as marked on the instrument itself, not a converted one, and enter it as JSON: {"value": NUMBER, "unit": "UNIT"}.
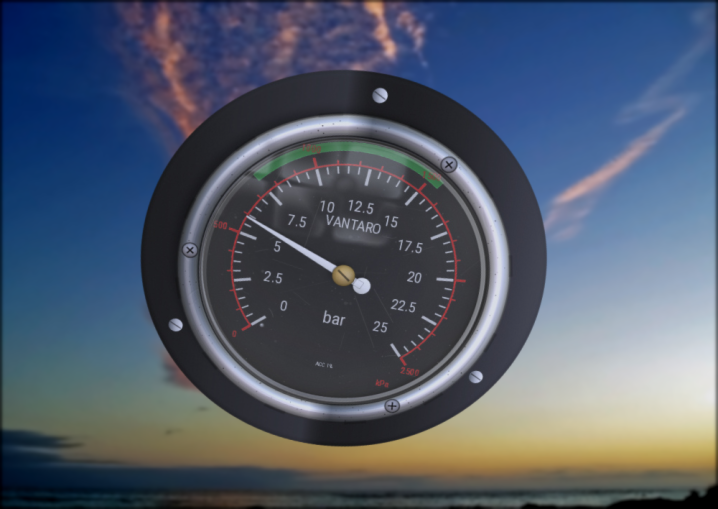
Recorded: {"value": 6, "unit": "bar"}
